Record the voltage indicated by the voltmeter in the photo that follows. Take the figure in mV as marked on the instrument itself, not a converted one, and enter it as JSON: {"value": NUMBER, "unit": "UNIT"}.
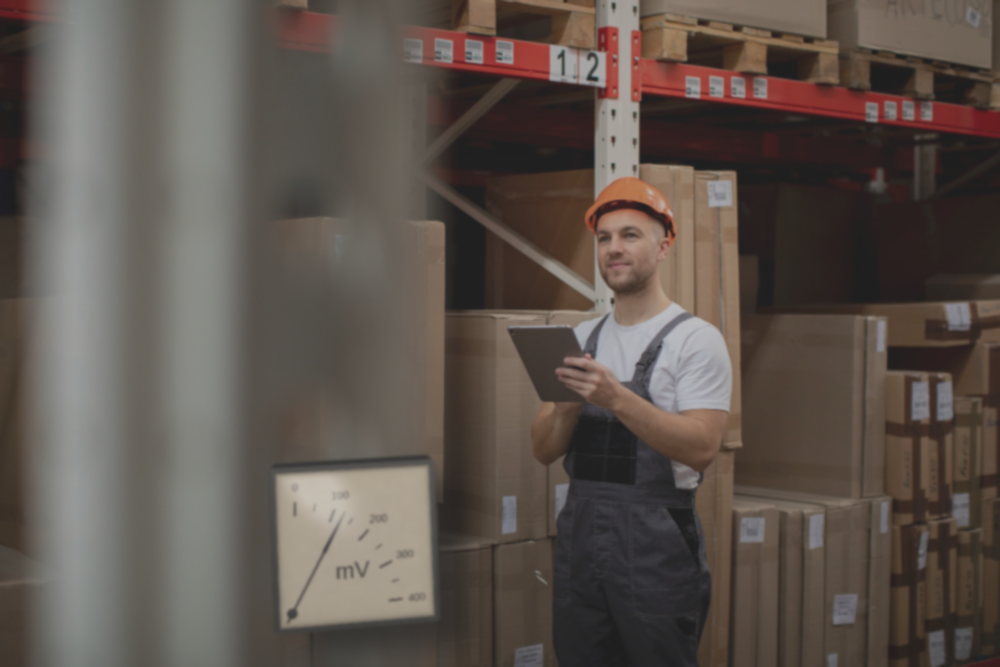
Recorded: {"value": 125, "unit": "mV"}
